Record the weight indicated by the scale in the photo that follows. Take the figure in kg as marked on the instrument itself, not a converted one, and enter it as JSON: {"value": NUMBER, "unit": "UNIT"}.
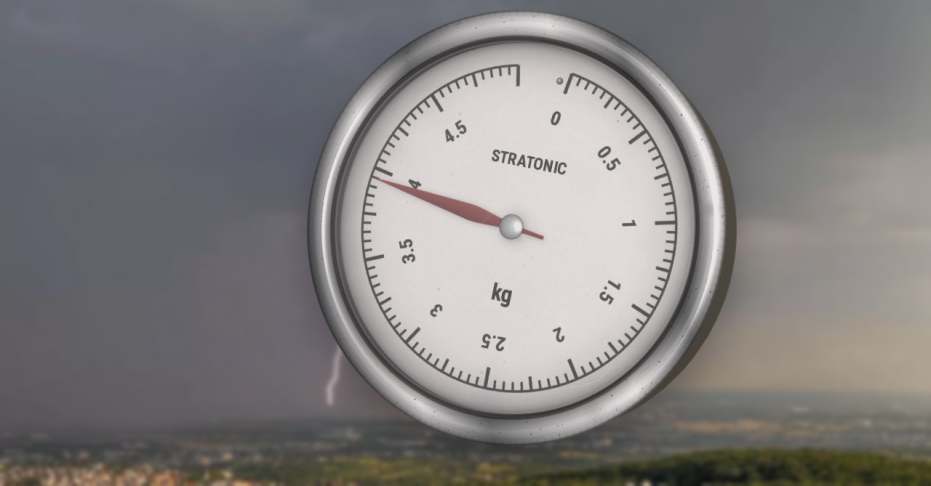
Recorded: {"value": 3.95, "unit": "kg"}
